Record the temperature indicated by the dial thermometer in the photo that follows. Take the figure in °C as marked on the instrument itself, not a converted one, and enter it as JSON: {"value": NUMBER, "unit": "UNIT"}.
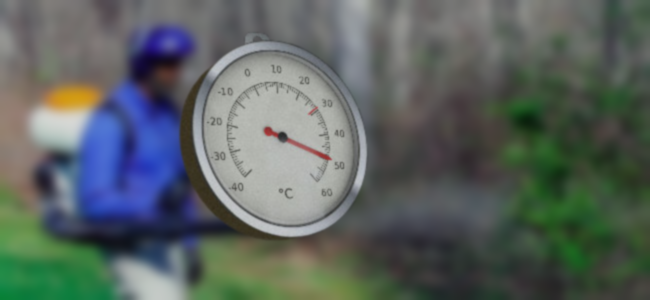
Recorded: {"value": 50, "unit": "°C"}
